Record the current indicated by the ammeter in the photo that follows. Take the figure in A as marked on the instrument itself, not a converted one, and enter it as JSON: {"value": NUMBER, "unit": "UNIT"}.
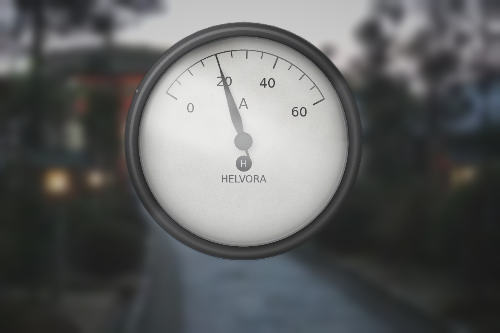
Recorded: {"value": 20, "unit": "A"}
